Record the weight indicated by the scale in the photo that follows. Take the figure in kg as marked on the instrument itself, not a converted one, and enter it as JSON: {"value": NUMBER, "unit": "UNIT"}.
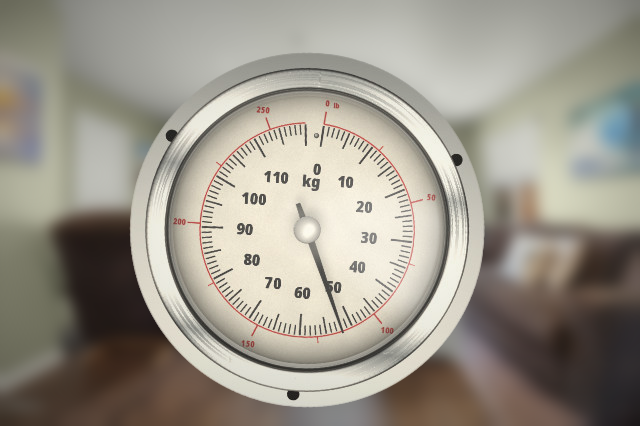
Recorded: {"value": 52, "unit": "kg"}
